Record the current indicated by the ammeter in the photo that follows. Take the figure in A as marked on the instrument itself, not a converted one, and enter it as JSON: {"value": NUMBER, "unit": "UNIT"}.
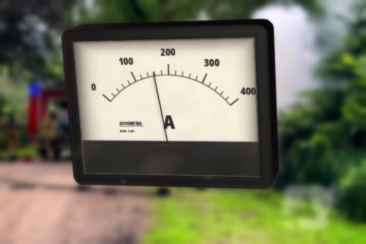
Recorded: {"value": 160, "unit": "A"}
